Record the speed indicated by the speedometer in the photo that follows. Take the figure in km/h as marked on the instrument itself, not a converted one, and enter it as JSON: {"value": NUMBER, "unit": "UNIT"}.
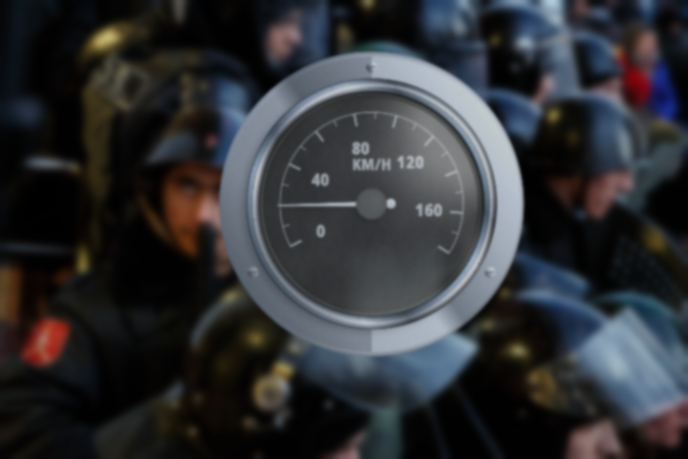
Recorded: {"value": 20, "unit": "km/h"}
